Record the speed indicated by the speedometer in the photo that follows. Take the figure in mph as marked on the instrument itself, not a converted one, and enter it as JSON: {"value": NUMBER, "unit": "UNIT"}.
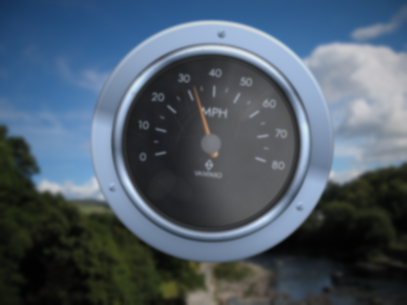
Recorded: {"value": 32.5, "unit": "mph"}
